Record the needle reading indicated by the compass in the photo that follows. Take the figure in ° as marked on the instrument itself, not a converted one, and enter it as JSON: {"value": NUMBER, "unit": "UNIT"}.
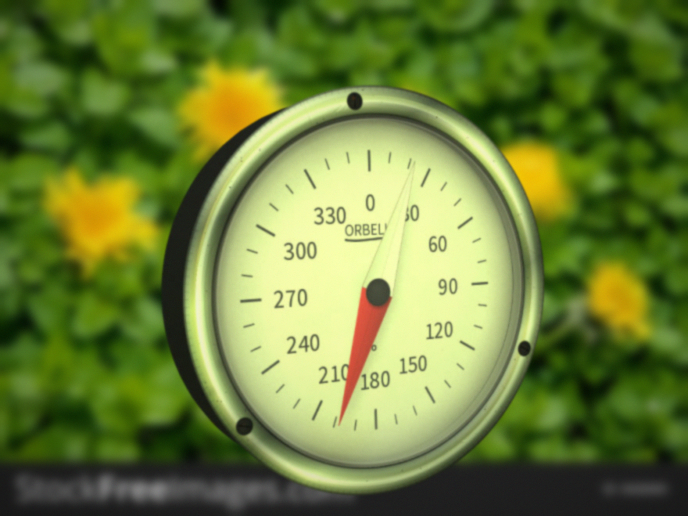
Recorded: {"value": 200, "unit": "°"}
